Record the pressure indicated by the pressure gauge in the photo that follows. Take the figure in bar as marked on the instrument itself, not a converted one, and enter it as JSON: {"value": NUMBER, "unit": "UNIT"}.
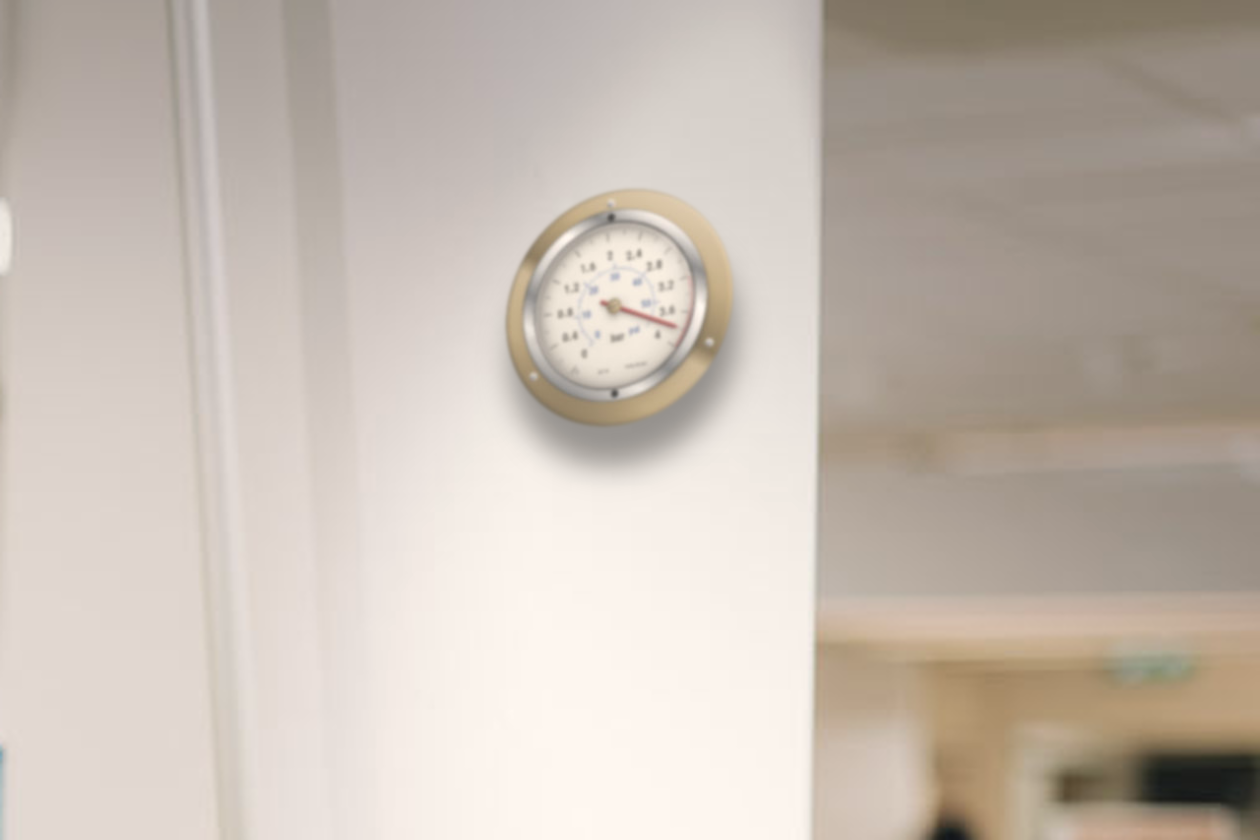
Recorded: {"value": 3.8, "unit": "bar"}
